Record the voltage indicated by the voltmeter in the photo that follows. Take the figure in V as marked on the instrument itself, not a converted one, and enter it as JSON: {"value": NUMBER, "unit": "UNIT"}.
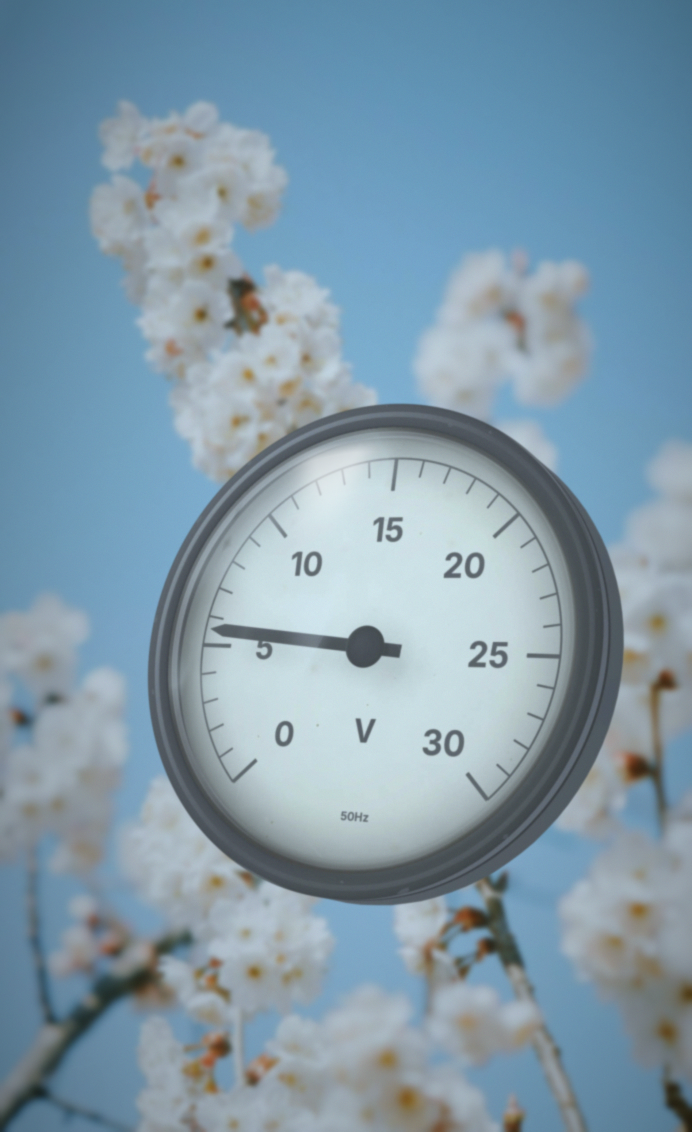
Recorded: {"value": 5.5, "unit": "V"}
